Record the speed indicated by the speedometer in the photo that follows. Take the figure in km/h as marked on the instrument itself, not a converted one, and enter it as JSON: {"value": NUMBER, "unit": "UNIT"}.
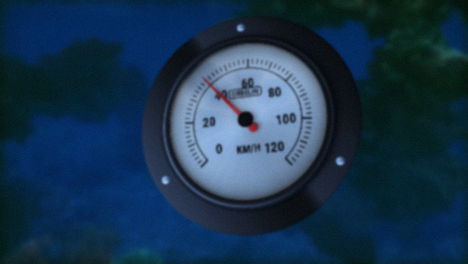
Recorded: {"value": 40, "unit": "km/h"}
